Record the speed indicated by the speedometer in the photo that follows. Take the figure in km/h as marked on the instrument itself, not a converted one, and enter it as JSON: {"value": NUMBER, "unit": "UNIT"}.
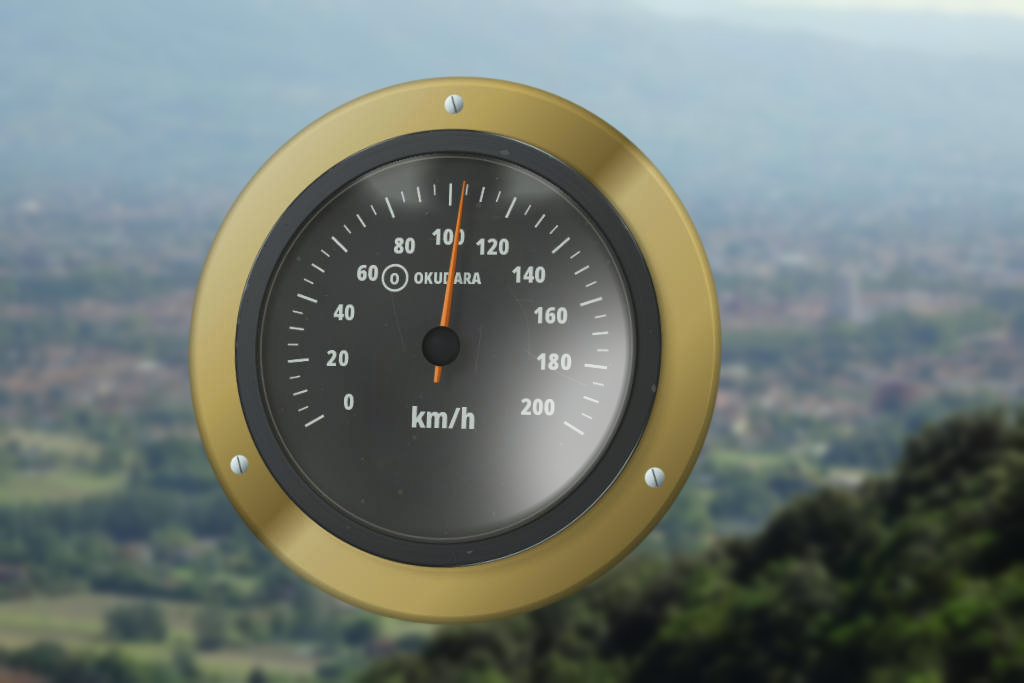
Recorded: {"value": 105, "unit": "km/h"}
